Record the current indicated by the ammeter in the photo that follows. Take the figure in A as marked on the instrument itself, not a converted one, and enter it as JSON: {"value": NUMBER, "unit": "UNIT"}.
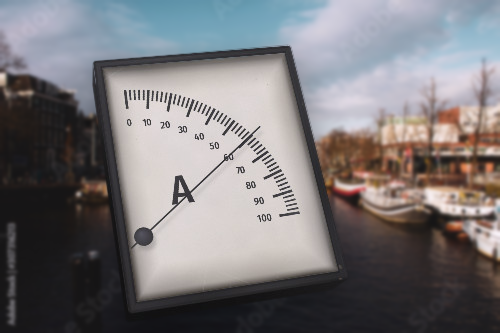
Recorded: {"value": 60, "unit": "A"}
